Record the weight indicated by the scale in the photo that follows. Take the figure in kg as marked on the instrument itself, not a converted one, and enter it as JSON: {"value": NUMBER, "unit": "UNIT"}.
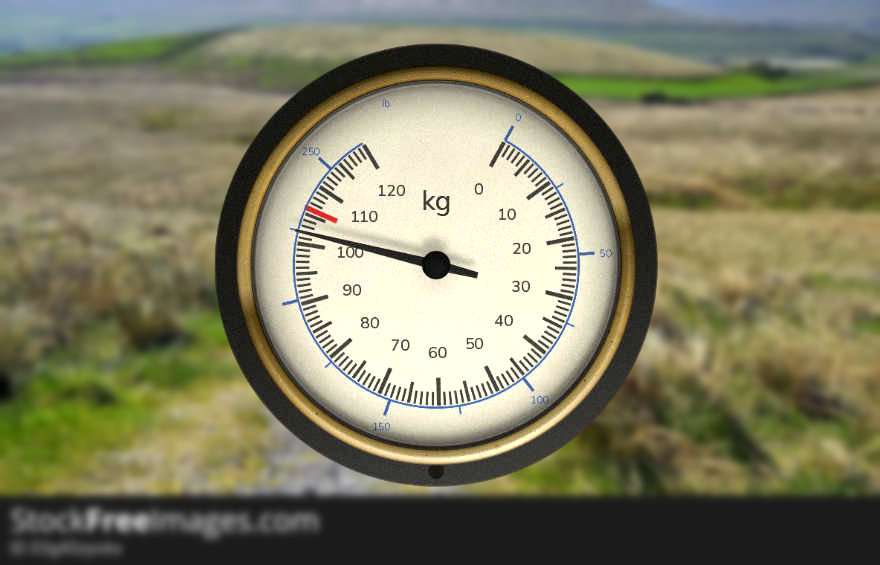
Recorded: {"value": 102, "unit": "kg"}
